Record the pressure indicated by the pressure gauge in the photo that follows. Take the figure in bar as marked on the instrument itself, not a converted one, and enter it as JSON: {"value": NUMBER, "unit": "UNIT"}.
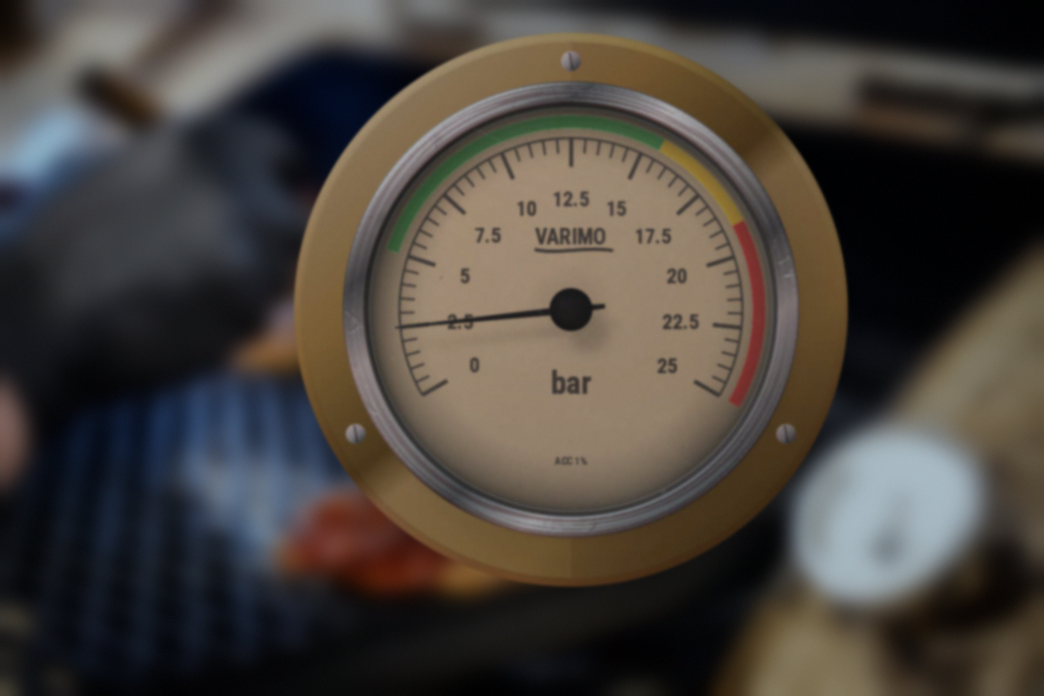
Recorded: {"value": 2.5, "unit": "bar"}
